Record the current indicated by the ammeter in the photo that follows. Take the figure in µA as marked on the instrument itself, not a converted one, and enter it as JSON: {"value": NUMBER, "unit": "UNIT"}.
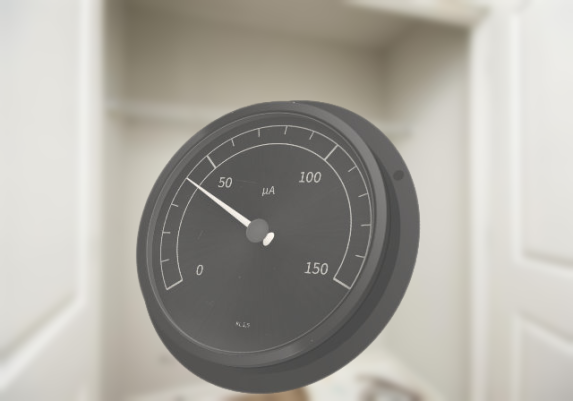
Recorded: {"value": 40, "unit": "µA"}
